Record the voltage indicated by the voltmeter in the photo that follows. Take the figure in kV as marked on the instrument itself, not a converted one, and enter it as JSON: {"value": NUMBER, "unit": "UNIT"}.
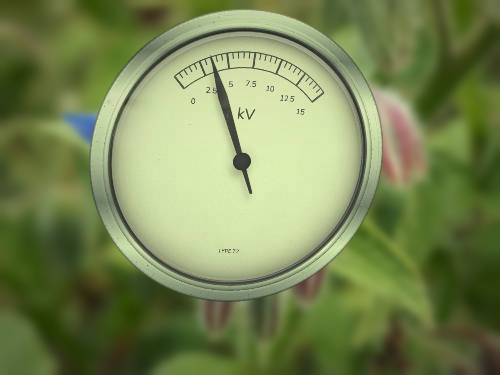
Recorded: {"value": 3.5, "unit": "kV"}
